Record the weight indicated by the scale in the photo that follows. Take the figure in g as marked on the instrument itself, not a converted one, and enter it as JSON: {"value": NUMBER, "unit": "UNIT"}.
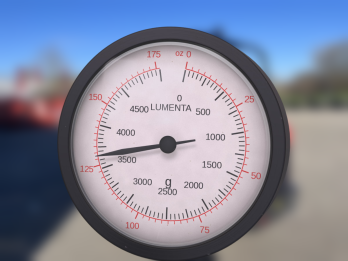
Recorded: {"value": 3650, "unit": "g"}
